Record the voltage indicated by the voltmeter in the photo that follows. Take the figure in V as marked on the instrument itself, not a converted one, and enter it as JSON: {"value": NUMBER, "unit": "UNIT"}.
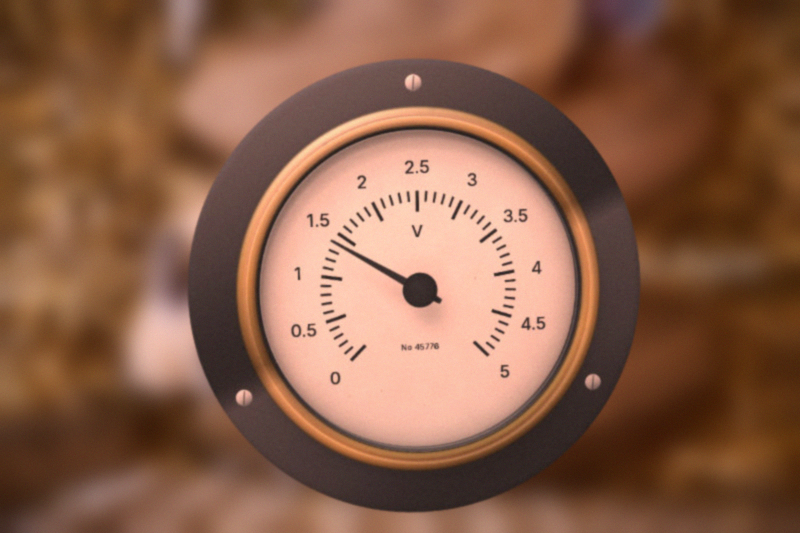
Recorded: {"value": 1.4, "unit": "V"}
